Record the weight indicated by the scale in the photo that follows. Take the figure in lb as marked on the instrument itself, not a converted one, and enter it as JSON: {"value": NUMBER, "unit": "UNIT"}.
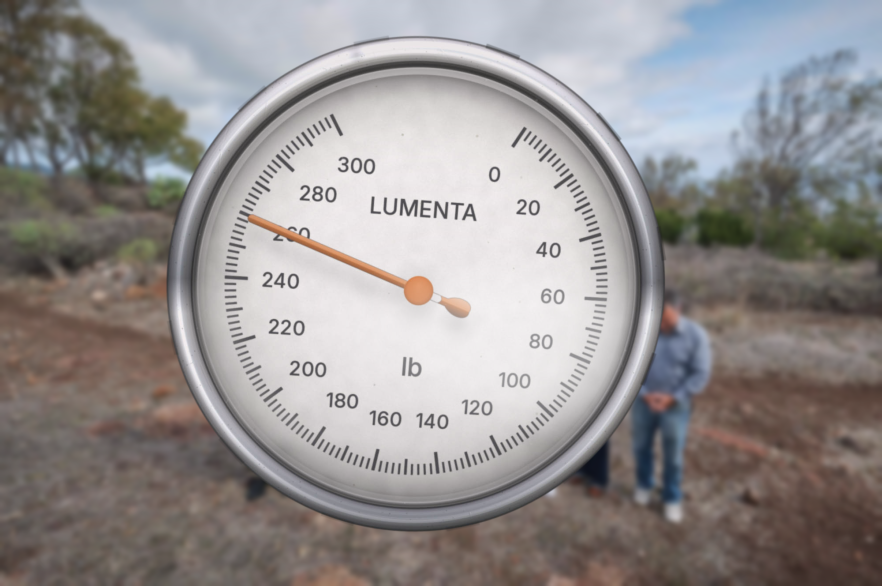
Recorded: {"value": 260, "unit": "lb"}
